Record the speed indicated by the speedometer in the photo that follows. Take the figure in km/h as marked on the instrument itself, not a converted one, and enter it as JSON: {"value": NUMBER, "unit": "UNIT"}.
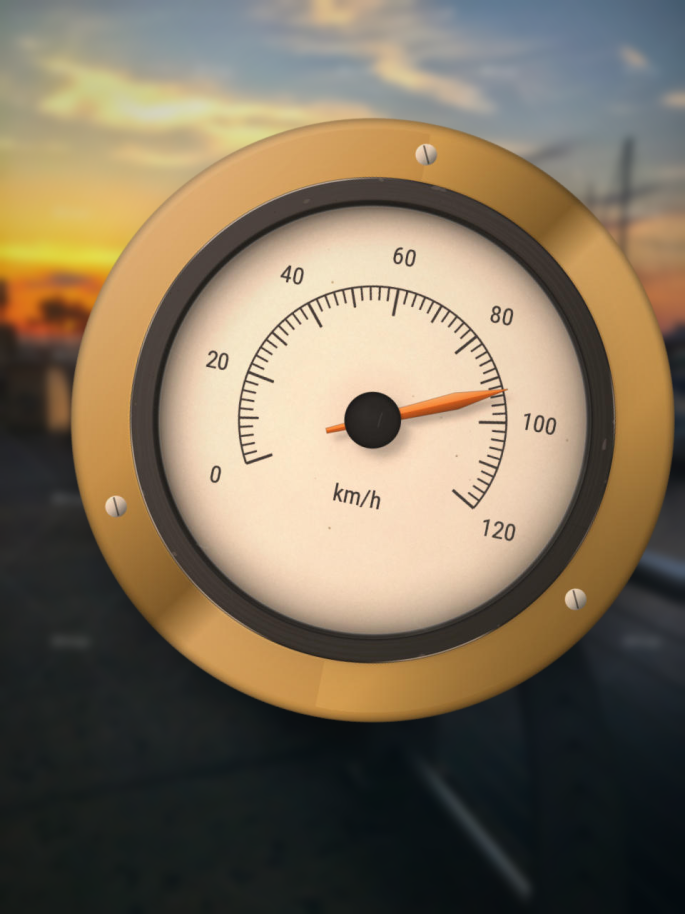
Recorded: {"value": 93, "unit": "km/h"}
